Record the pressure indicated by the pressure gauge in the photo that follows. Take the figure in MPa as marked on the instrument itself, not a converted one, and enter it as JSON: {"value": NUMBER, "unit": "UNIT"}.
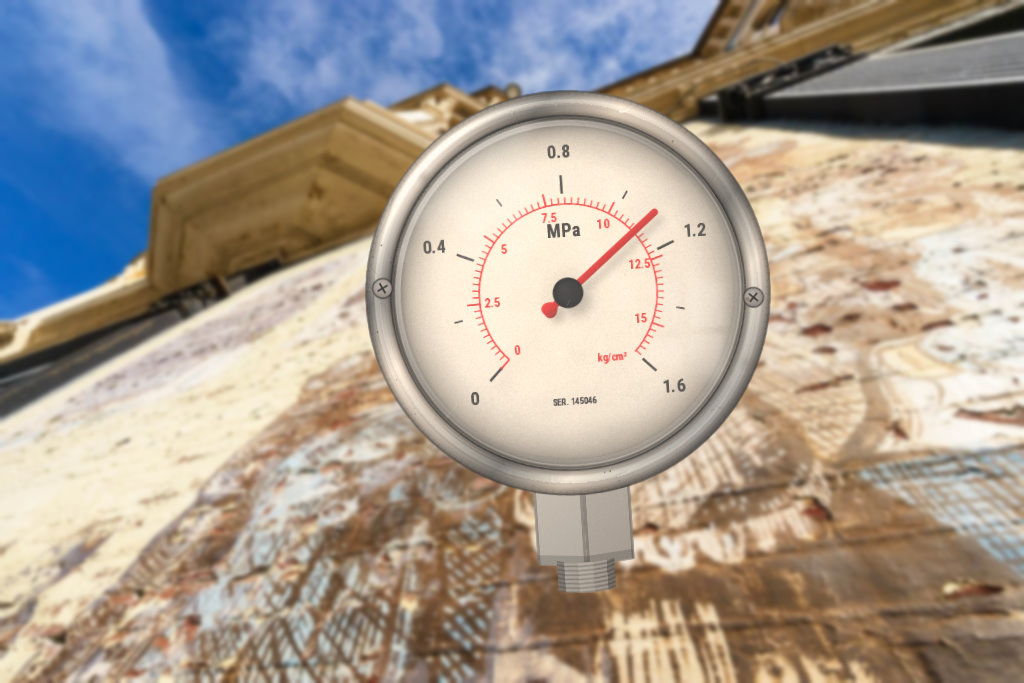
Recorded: {"value": 1.1, "unit": "MPa"}
